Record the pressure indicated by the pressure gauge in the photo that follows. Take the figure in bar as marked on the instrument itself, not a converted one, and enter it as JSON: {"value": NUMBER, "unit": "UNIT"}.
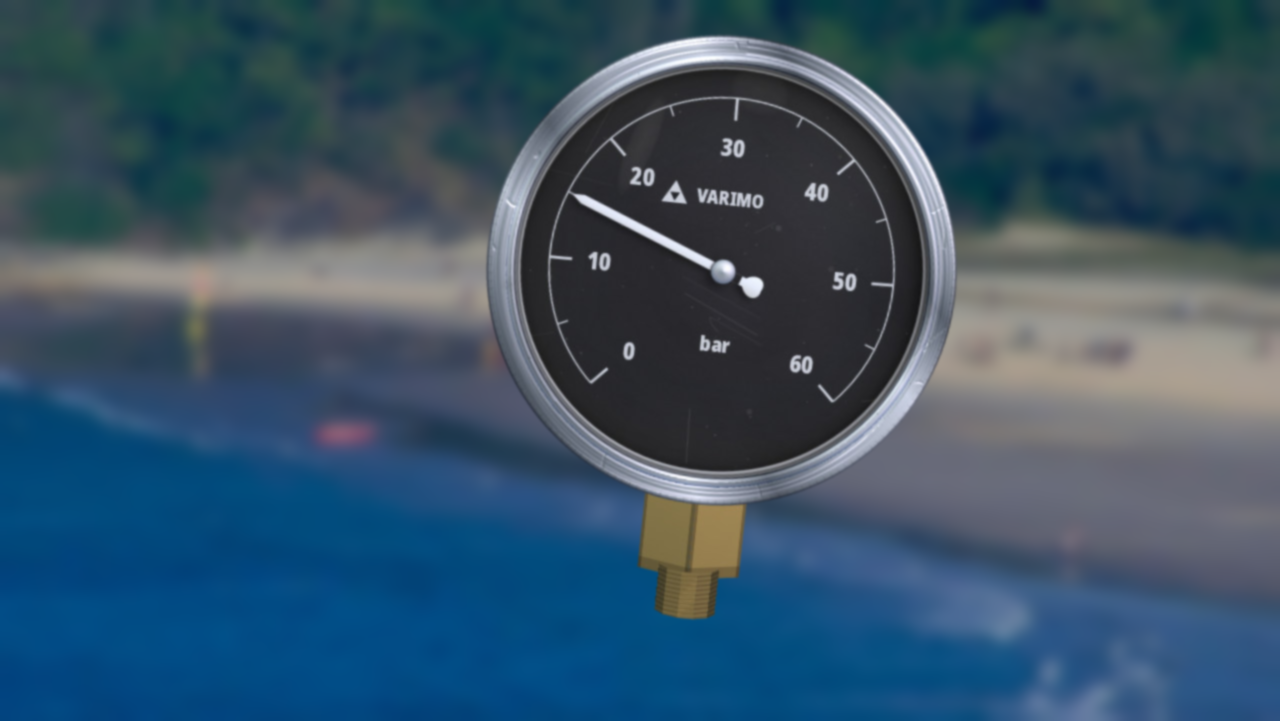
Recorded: {"value": 15, "unit": "bar"}
